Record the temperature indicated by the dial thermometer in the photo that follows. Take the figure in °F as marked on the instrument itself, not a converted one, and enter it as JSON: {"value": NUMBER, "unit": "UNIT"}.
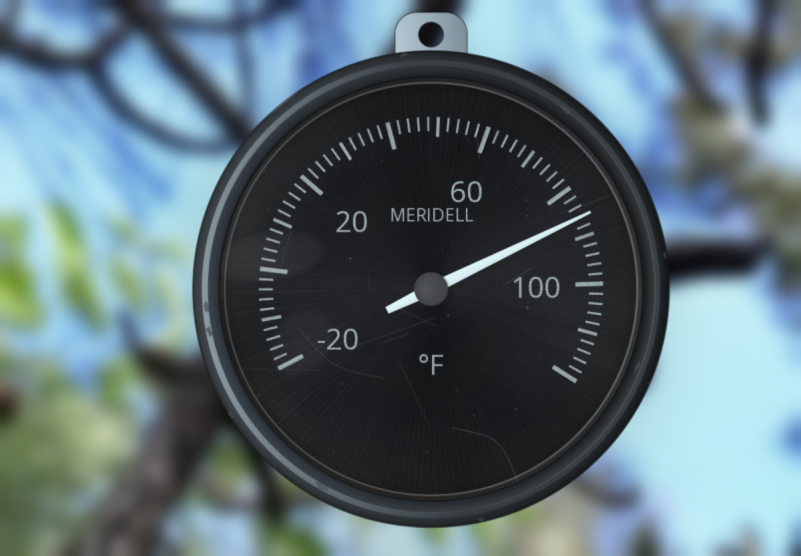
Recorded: {"value": 86, "unit": "°F"}
